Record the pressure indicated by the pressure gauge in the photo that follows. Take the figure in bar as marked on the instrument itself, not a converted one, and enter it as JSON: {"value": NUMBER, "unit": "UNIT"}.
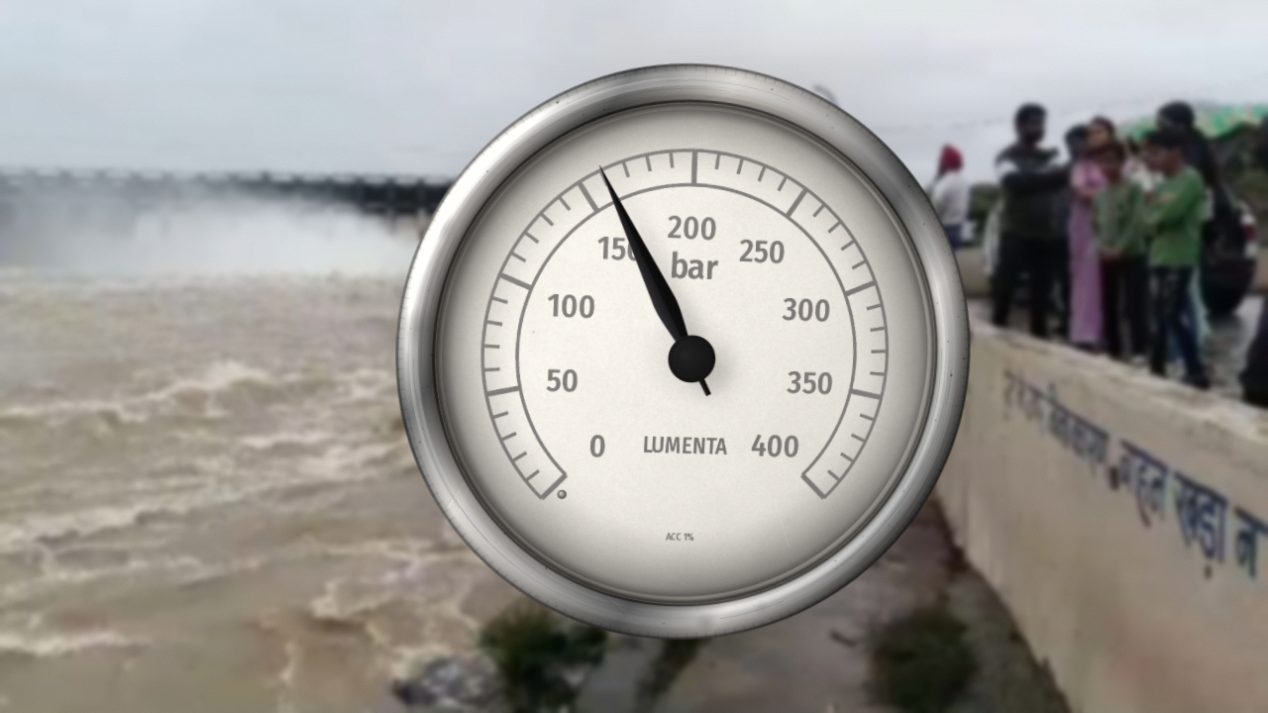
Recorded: {"value": 160, "unit": "bar"}
